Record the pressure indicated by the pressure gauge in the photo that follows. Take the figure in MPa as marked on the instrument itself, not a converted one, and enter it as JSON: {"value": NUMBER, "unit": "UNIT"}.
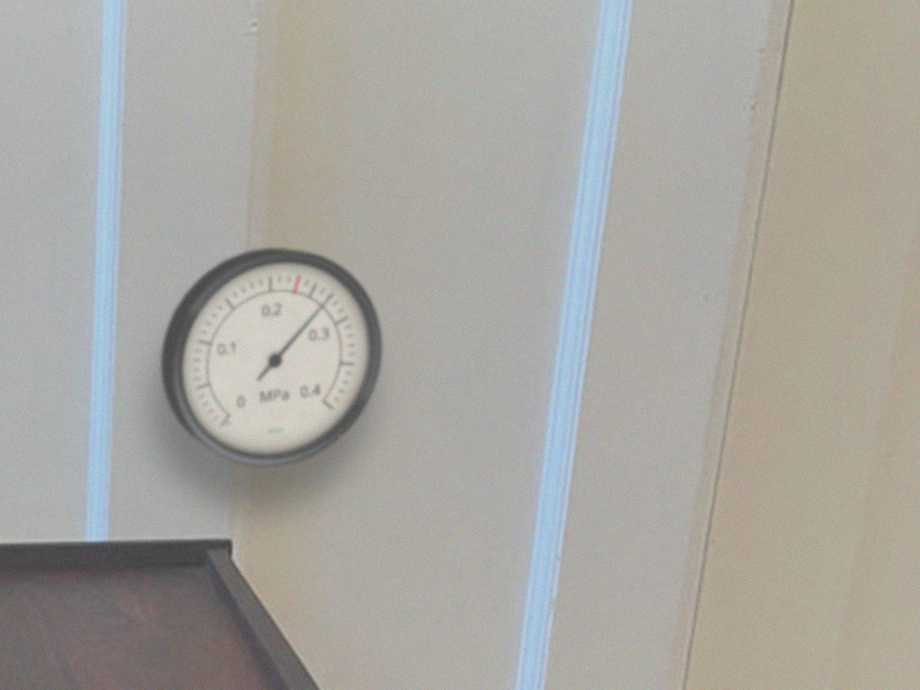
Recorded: {"value": 0.27, "unit": "MPa"}
